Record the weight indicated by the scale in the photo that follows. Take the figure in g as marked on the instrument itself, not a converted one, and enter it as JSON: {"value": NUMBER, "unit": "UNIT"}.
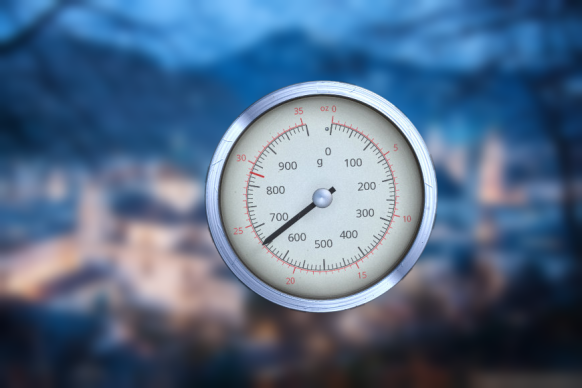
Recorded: {"value": 660, "unit": "g"}
